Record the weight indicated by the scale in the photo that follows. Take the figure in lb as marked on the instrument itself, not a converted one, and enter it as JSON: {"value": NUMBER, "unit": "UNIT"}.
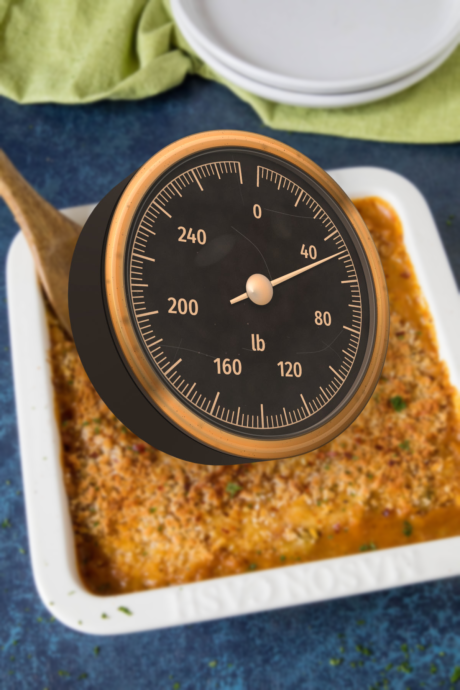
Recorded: {"value": 48, "unit": "lb"}
